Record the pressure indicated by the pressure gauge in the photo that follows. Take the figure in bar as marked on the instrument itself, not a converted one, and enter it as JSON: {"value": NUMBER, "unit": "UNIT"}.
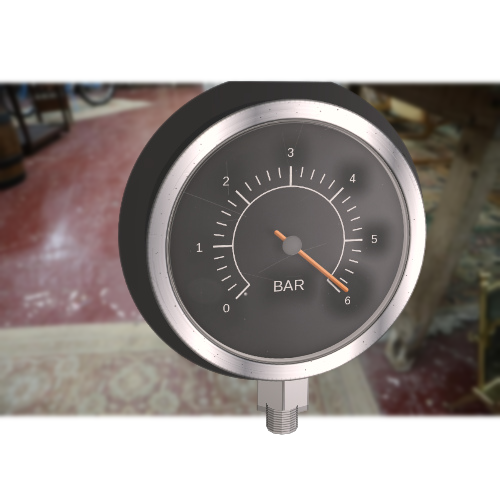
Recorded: {"value": 5.9, "unit": "bar"}
